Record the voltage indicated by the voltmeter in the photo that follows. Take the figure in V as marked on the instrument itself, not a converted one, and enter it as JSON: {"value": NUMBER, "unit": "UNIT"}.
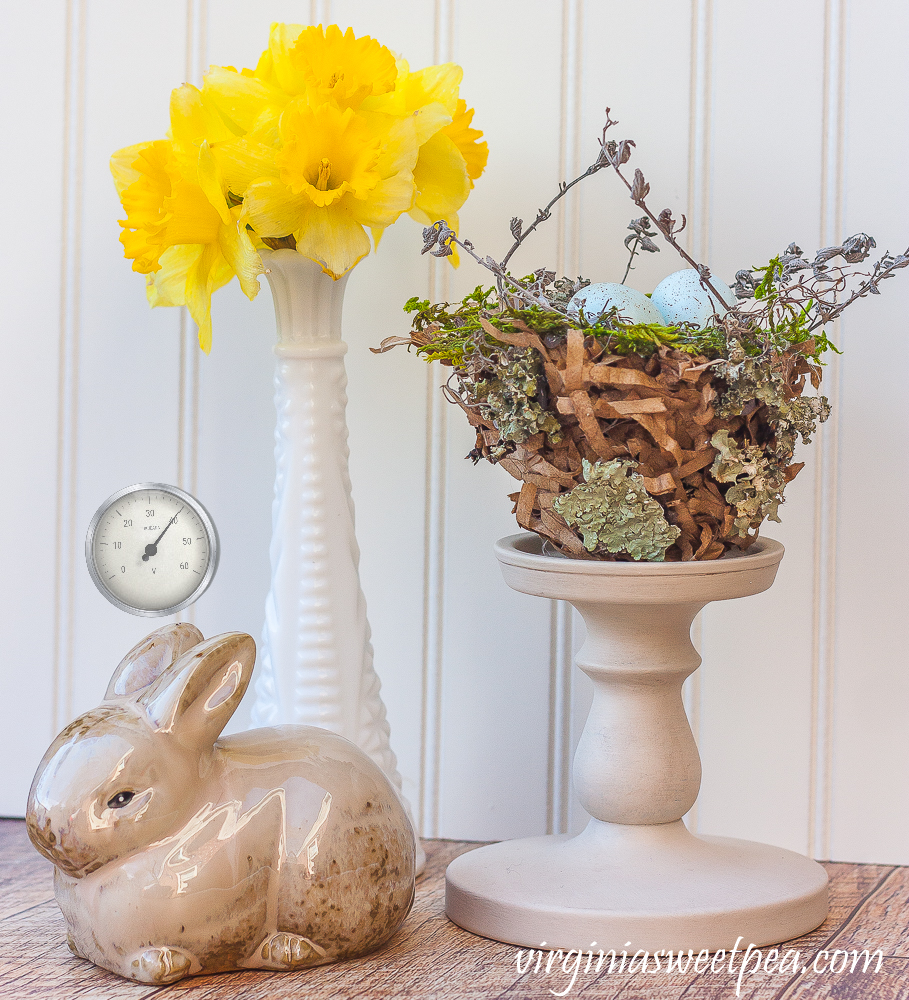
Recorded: {"value": 40, "unit": "V"}
